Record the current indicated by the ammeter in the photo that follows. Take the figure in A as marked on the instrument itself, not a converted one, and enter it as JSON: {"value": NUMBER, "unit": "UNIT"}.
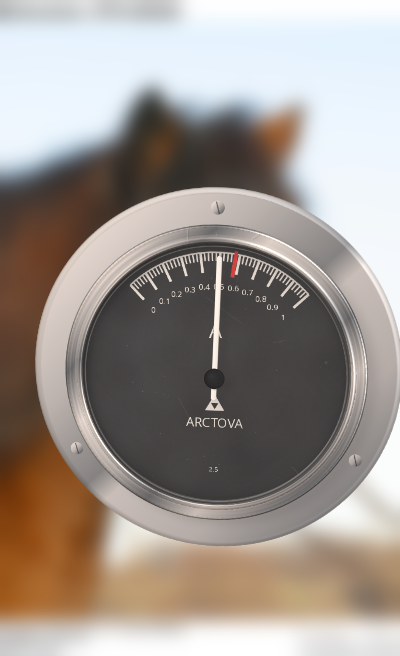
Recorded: {"value": 0.5, "unit": "A"}
